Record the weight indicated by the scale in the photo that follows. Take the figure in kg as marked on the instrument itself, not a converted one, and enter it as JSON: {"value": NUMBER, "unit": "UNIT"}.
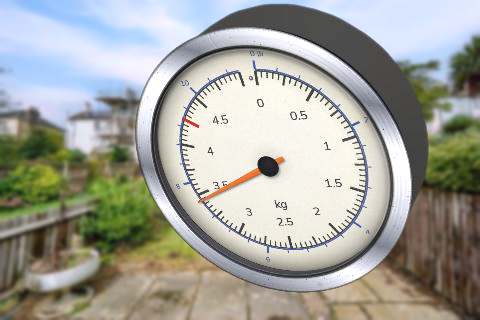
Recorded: {"value": 3.45, "unit": "kg"}
